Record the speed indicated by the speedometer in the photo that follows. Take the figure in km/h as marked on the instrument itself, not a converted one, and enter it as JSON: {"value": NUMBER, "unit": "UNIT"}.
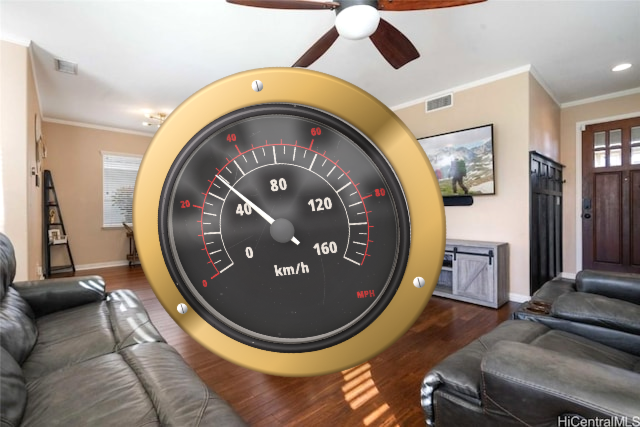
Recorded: {"value": 50, "unit": "km/h"}
